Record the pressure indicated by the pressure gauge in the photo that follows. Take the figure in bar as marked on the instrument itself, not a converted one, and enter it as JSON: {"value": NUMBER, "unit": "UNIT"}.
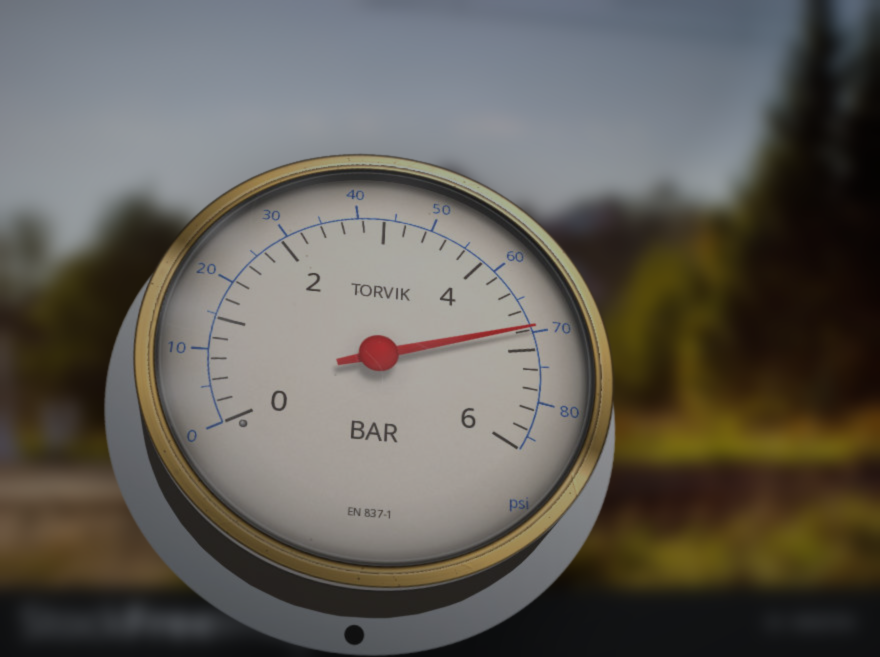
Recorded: {"value": 4.8, "unit": "bar"}
